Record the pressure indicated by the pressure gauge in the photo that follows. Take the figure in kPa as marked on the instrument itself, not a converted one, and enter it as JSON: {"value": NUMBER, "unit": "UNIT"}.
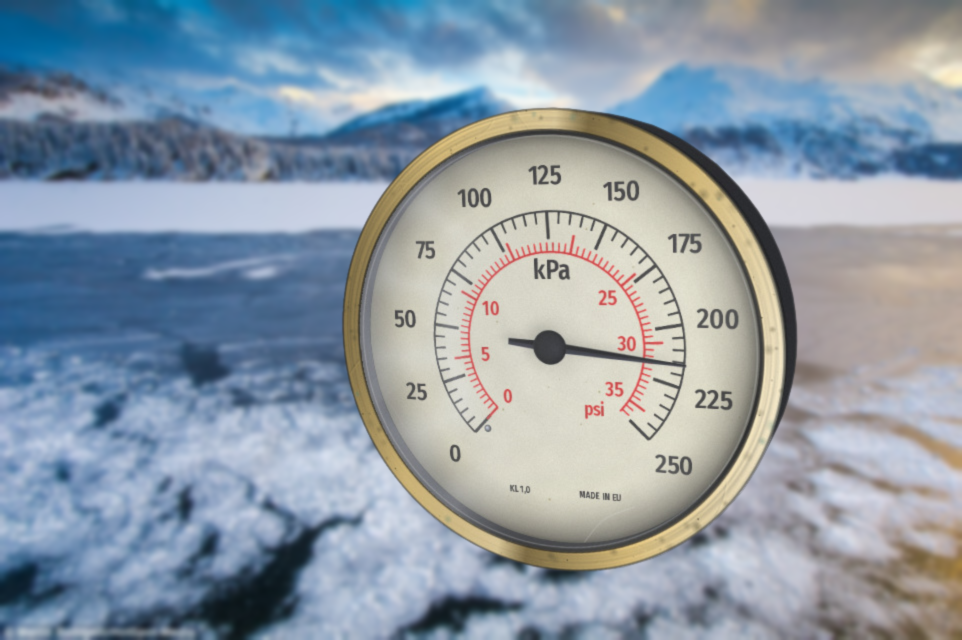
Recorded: {"value": 215, "unit": "kPa"}
